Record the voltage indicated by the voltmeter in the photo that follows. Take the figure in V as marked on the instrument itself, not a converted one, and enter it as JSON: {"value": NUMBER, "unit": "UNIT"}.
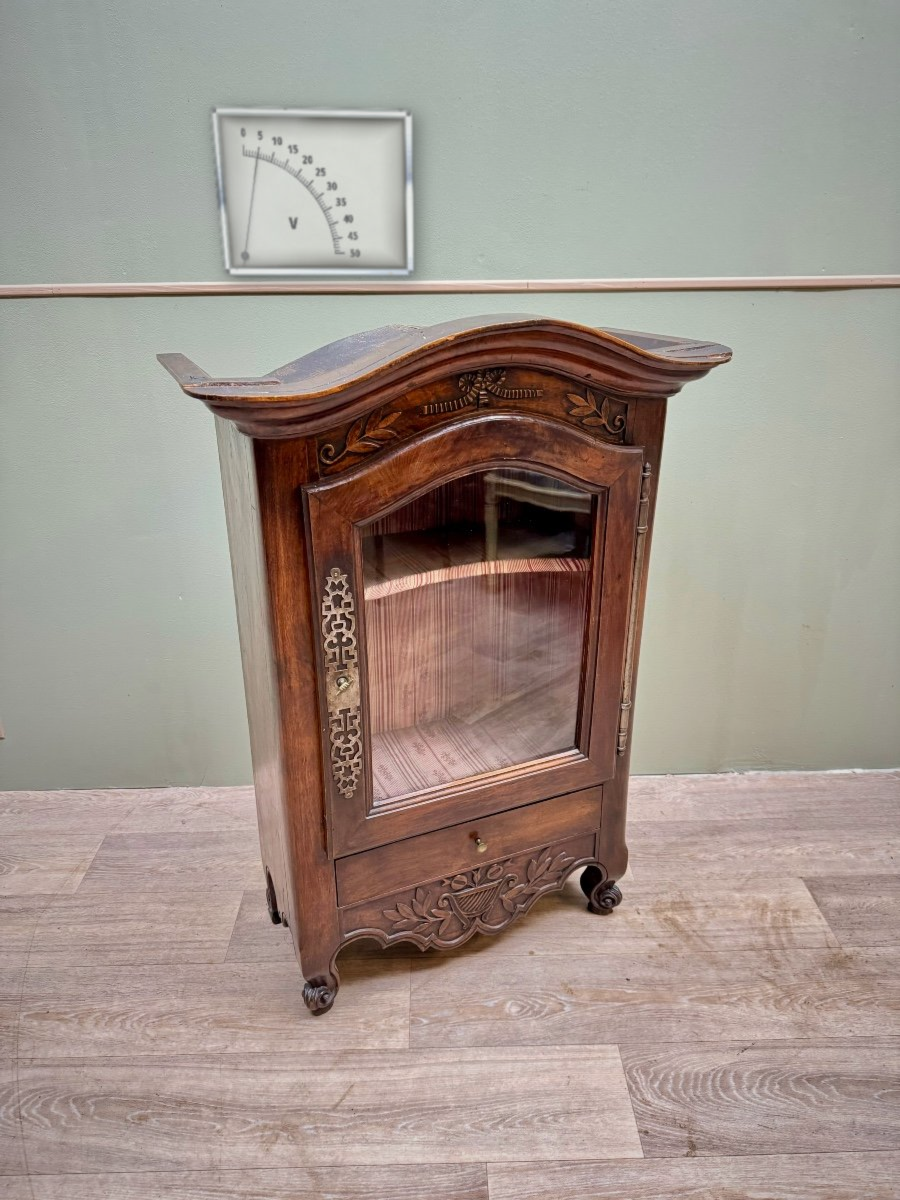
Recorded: {"value": 5, "unit": "V"}
